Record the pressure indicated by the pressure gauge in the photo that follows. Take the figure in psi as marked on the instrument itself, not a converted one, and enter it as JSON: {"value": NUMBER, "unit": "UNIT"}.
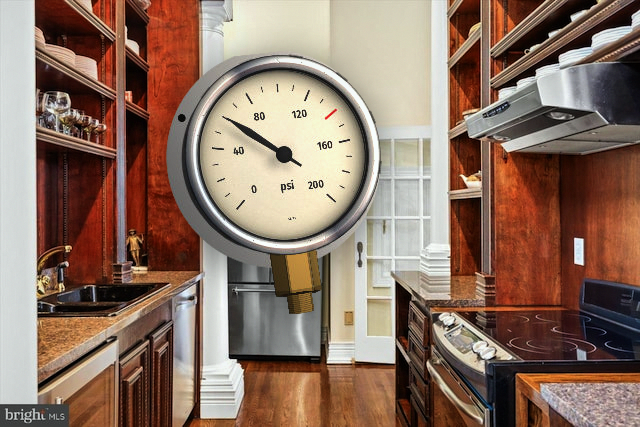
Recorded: {"value": 60, "unit": "psi"}
